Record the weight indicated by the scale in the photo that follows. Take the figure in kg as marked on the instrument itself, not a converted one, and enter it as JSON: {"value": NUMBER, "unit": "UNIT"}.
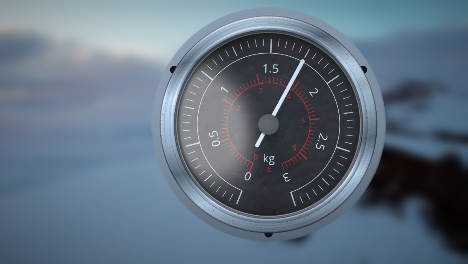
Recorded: {"value": 1.75, "unit": "kg"}
